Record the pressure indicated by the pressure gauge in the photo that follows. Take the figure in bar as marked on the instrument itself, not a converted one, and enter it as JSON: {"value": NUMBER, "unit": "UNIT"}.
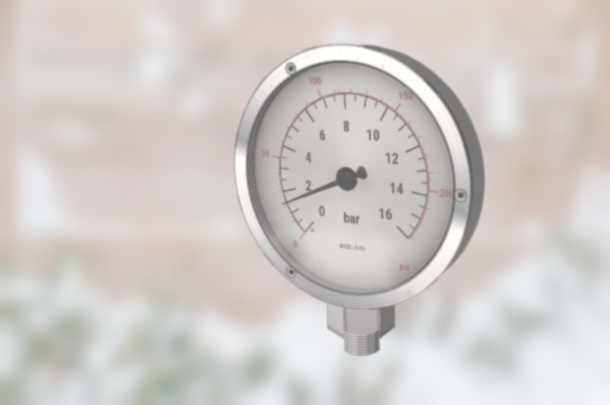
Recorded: {"value": 1.5, "unit": "bar"}
